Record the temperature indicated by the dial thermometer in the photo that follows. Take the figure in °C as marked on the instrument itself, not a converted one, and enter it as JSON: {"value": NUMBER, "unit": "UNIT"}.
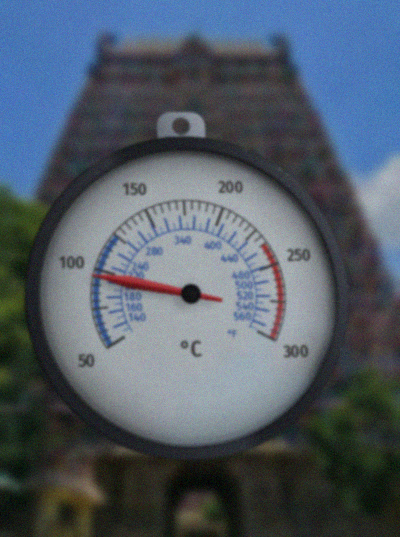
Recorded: {"value": 95, "unit": "°C"}
